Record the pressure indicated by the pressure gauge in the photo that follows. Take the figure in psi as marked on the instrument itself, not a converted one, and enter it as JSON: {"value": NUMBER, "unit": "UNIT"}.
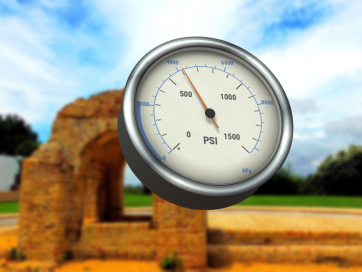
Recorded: {"value": 600, "unit": "psi"}
